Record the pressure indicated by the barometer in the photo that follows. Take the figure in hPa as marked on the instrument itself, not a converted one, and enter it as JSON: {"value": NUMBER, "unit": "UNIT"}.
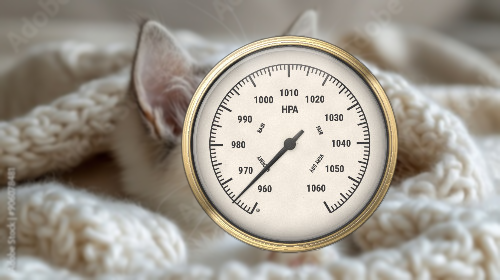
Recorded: {"value": 965, "unit": "hPa"}
